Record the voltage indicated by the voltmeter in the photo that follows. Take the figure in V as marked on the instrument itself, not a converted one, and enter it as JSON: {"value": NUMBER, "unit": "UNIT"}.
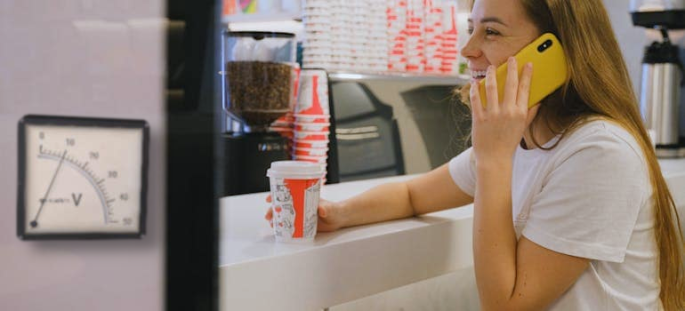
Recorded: {"value": 10, "unit": "V"}
